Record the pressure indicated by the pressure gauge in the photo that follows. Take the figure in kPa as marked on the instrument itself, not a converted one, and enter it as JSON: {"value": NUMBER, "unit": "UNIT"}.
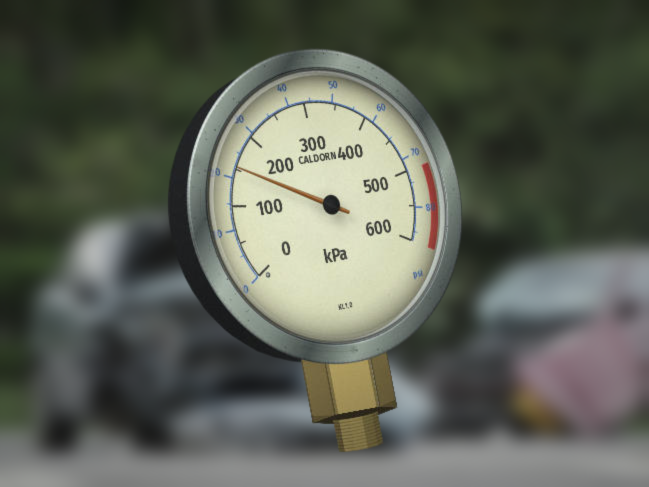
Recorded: {"value": 150, "unit": "kPa"}
